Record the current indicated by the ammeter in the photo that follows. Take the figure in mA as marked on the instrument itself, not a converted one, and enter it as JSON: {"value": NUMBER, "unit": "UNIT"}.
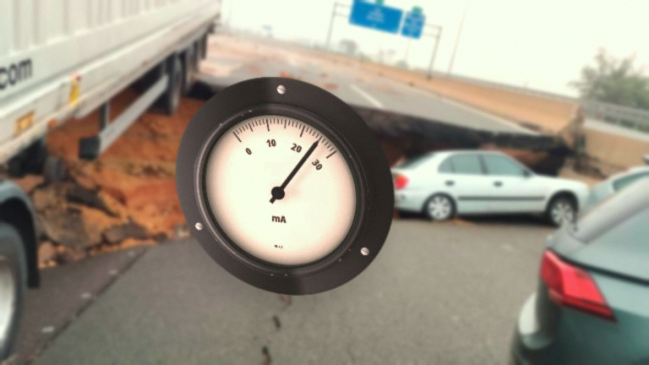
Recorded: {"value": 25, "unit": "mA"}
